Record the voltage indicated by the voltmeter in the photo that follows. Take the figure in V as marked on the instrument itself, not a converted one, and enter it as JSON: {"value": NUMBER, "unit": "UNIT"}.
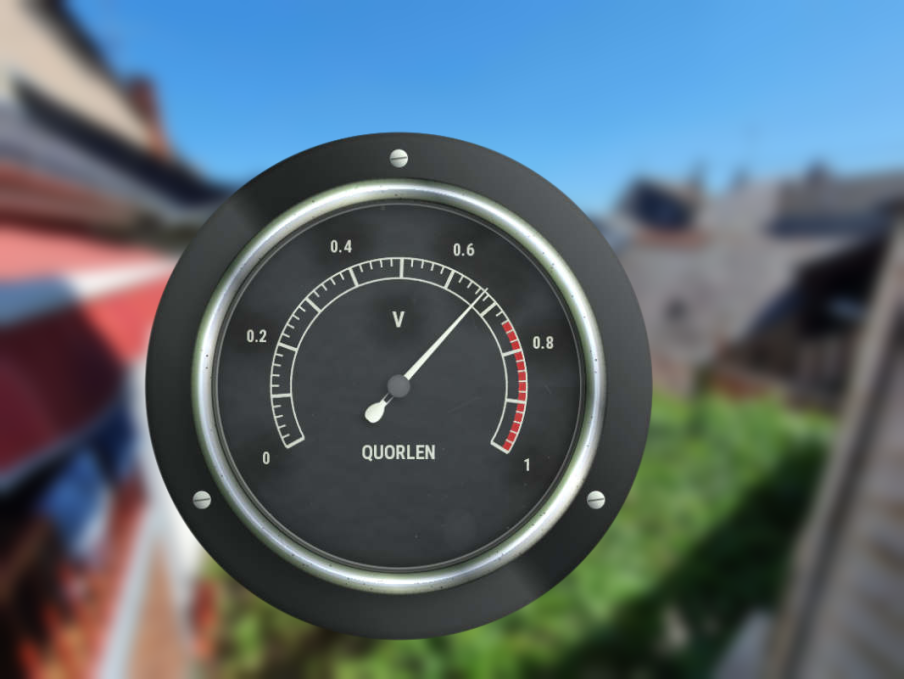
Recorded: {"value": 0.67, "unit": "V"}
